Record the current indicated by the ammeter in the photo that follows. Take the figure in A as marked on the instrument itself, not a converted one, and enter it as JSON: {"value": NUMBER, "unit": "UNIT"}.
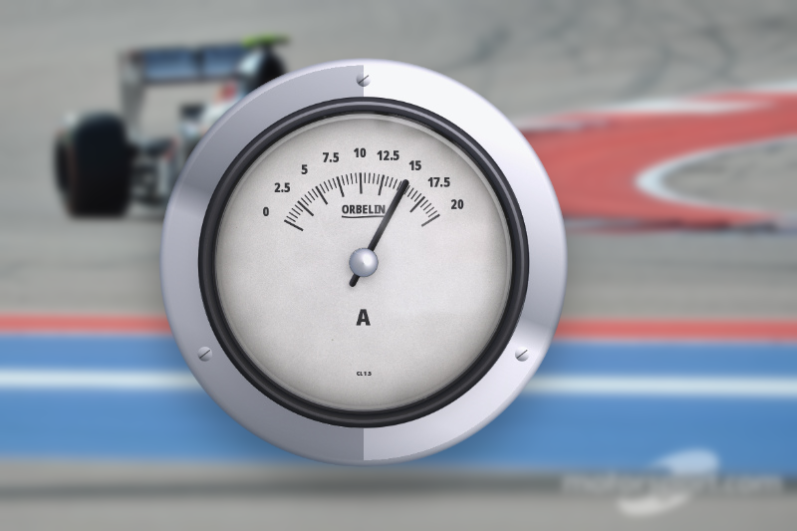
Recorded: {"value": 15, "unit": "A"}
